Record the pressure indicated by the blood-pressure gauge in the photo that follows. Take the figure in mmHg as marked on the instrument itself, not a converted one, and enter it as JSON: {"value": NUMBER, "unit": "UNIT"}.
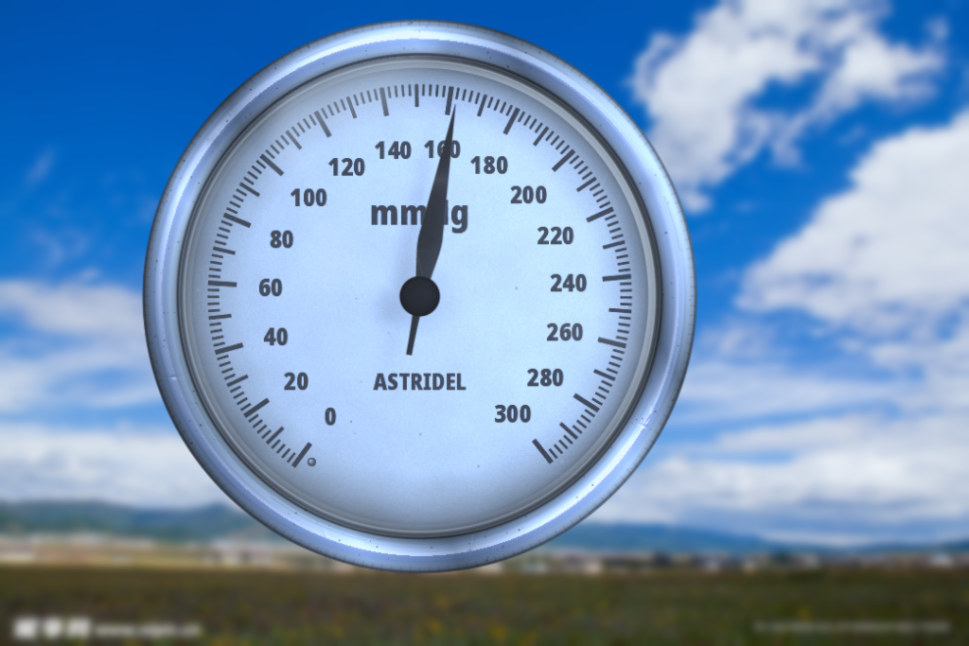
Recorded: {"value": 162, "unit": "mmHg"}
